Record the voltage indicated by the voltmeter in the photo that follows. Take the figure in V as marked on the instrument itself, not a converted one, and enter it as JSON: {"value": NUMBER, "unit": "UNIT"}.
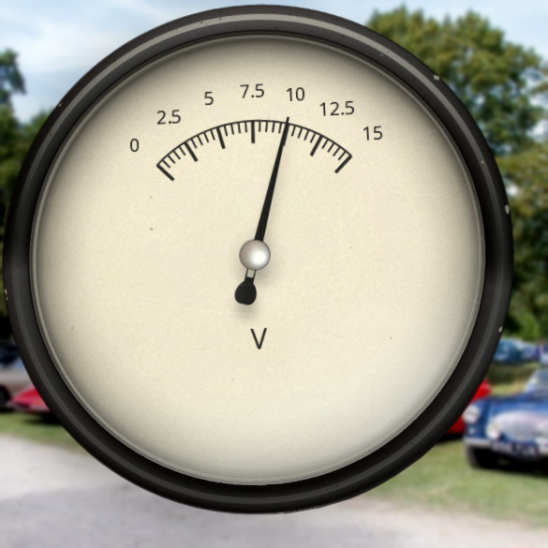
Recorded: {"value": 10, "unit": "V"}
